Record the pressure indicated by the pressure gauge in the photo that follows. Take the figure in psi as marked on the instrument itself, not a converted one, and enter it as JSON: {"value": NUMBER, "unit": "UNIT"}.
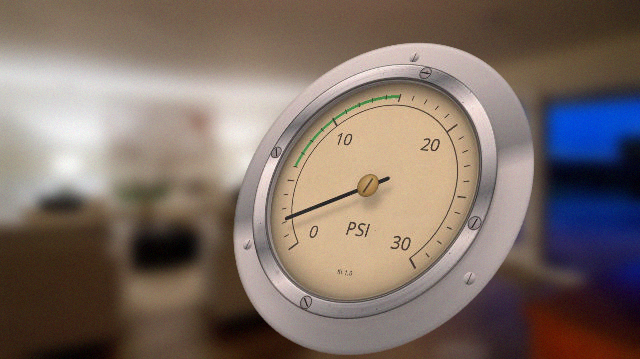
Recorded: {"value": 2, "unit": "psi"}
